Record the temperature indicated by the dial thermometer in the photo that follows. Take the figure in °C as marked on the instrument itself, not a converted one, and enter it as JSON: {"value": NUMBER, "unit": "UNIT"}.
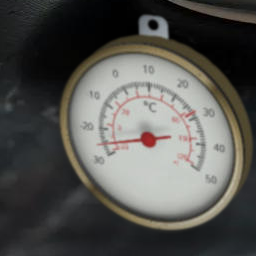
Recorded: {"value": -25, "unit": "°C"}
